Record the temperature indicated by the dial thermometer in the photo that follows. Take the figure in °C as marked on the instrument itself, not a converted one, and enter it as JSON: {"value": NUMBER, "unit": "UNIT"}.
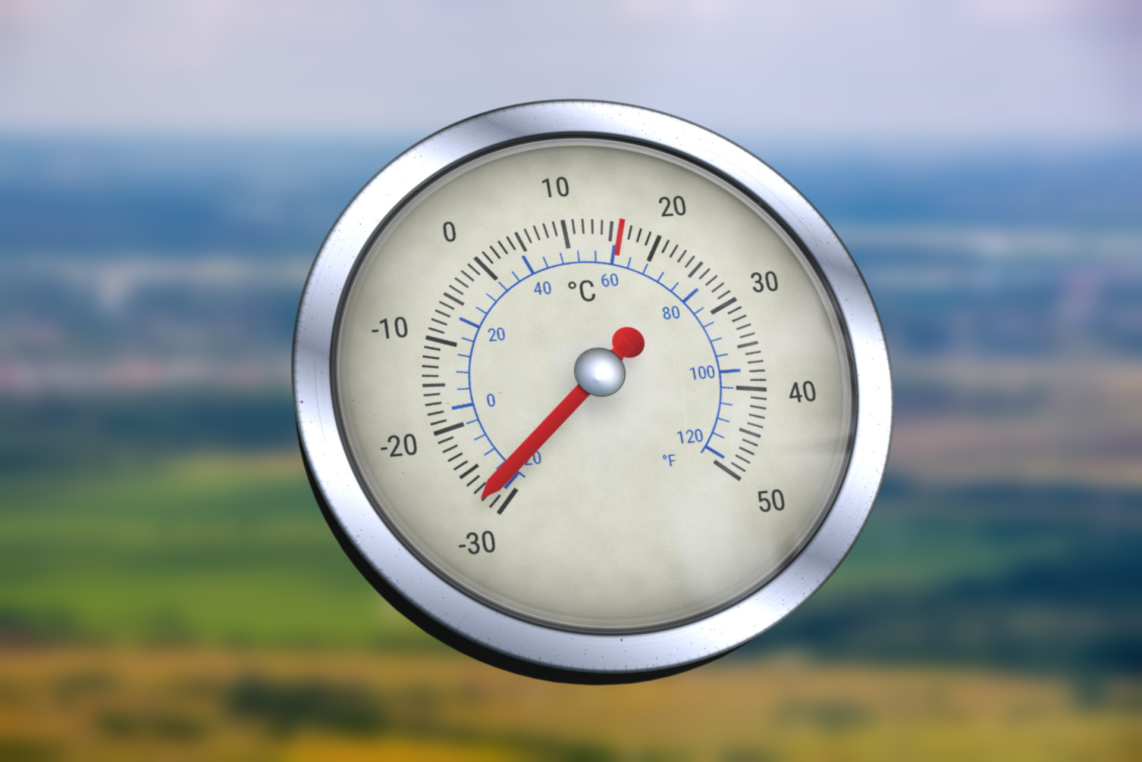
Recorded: {"value": -28, "unit": "°C"}
